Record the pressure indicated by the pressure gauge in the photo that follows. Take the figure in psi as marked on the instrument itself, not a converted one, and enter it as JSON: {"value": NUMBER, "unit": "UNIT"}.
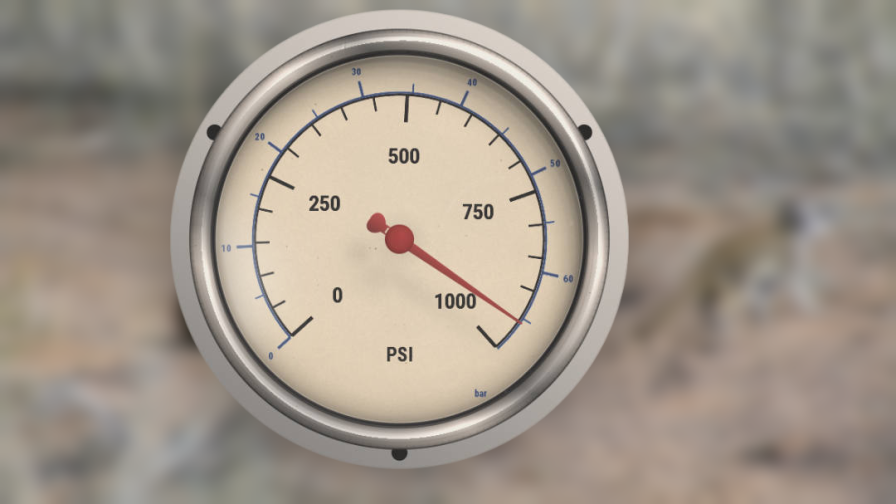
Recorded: {"value": 950, "unit": "psi"}
